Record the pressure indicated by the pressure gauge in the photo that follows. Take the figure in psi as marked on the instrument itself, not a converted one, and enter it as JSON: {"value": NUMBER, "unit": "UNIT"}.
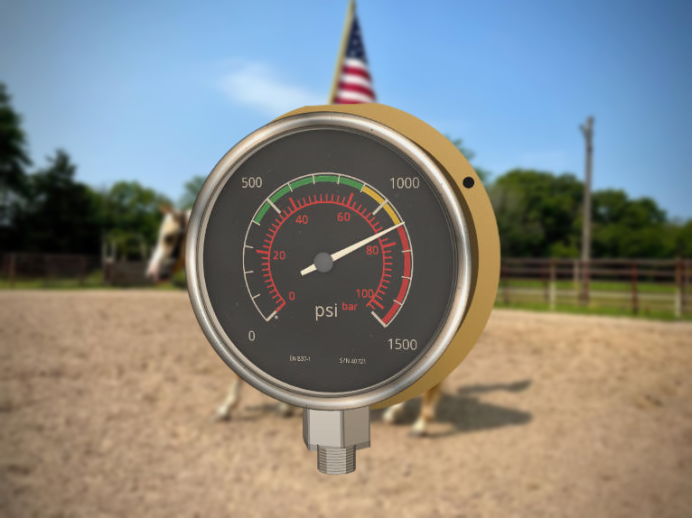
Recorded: {"value": 1100, "unit": "psi"}
